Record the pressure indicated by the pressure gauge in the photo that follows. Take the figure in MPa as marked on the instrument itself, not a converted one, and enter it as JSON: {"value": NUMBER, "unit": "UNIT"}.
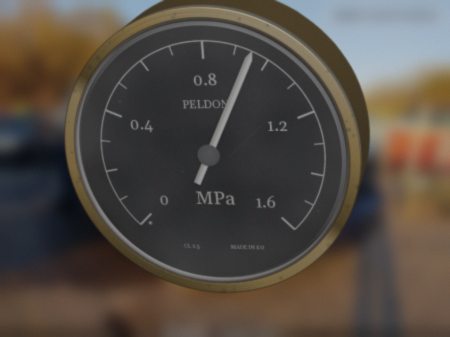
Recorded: {"value": 0.95, "unit": "MPa"}
